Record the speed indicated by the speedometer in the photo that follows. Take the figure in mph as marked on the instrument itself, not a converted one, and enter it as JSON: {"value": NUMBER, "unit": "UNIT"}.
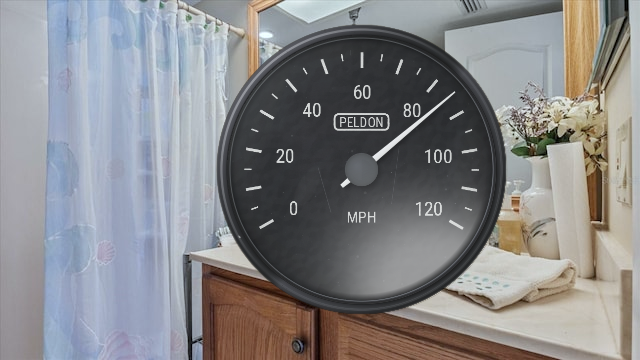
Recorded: {"value": 85, "unit": "mph"}
